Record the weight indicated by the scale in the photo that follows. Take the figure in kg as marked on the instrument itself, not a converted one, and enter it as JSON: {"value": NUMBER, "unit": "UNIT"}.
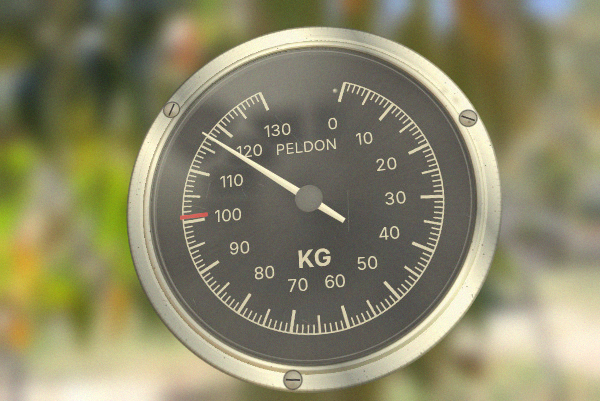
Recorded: {"value": 117, "unit": "kg"}
